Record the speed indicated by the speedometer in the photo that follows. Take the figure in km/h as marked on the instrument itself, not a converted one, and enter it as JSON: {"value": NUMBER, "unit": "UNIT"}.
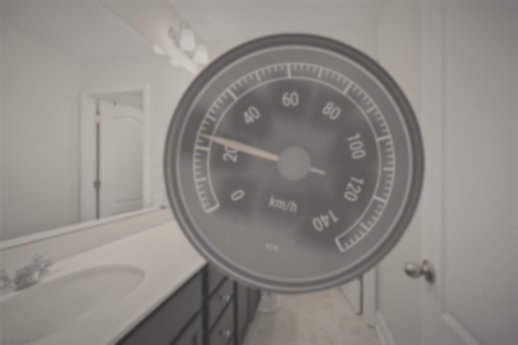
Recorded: {"value": 24, "unit": "km/h"}
